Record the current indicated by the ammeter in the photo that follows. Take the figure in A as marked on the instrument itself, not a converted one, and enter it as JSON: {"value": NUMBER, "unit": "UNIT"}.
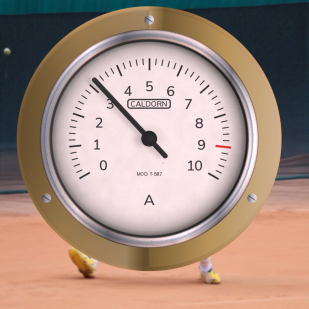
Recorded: {"value": 3.2, "unit": "A"}
